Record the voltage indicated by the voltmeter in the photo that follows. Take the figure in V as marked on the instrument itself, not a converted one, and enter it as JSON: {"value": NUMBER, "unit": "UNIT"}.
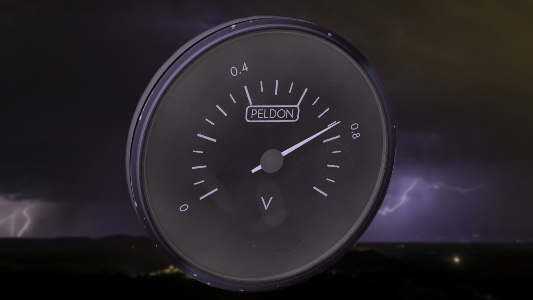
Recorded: {"value": 0.75, "unit": "V"}
